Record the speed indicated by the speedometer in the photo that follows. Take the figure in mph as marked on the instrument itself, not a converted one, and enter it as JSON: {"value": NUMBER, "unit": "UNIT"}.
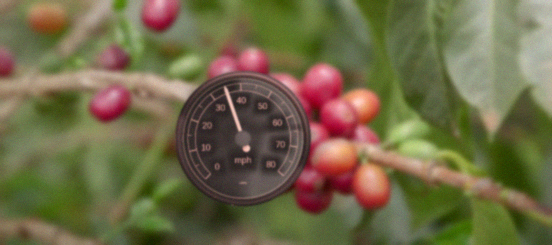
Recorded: {"value": 35, "unit": "mph"}
